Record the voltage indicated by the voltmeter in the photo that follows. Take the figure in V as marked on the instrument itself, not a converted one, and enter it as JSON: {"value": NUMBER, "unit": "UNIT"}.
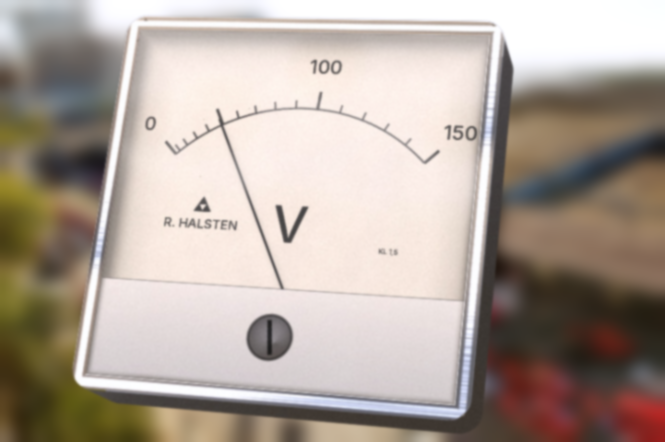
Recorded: {"value": 50, "unit": "V"}
